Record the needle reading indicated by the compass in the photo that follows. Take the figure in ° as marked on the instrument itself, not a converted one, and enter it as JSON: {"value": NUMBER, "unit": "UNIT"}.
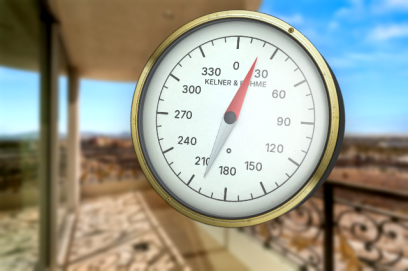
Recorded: {"value": 20, "unit": "°"}
